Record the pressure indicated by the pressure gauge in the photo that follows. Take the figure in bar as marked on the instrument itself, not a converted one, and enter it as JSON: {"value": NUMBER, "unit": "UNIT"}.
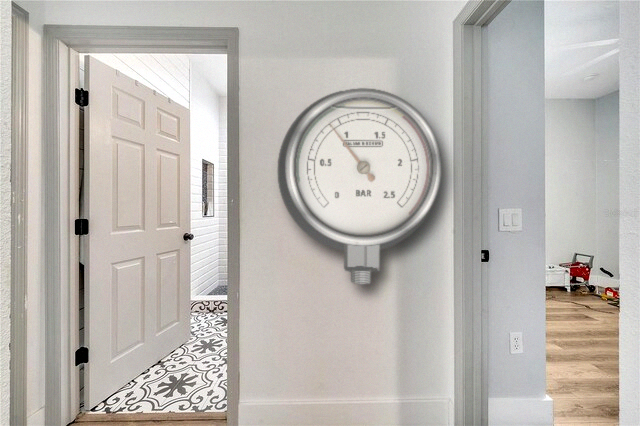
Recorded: {"value": 0.9, "unit": "bar"}
